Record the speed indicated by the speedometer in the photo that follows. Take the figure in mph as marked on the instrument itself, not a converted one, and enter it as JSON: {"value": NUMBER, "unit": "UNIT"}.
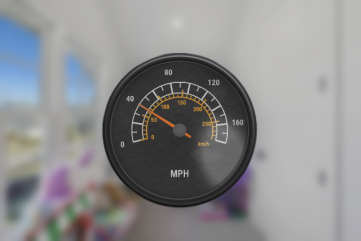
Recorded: {"value": 40, "unit": "mph"}
